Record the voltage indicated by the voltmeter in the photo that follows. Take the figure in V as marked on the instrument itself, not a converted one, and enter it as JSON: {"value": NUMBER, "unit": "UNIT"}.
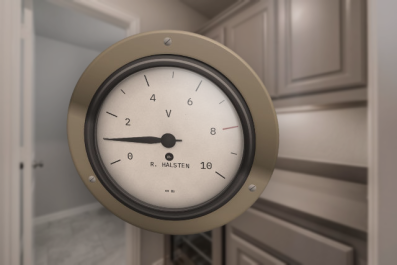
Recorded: {"value": 1, "unit": "V"}
